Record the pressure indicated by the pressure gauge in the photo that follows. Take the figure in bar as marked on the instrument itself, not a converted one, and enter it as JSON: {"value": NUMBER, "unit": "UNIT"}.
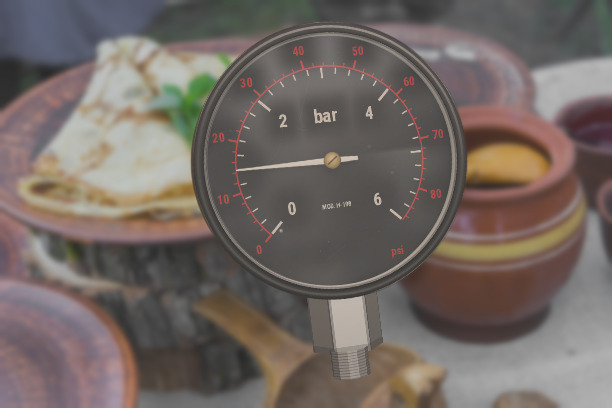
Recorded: {"value": 1, "unit": "bar"}
